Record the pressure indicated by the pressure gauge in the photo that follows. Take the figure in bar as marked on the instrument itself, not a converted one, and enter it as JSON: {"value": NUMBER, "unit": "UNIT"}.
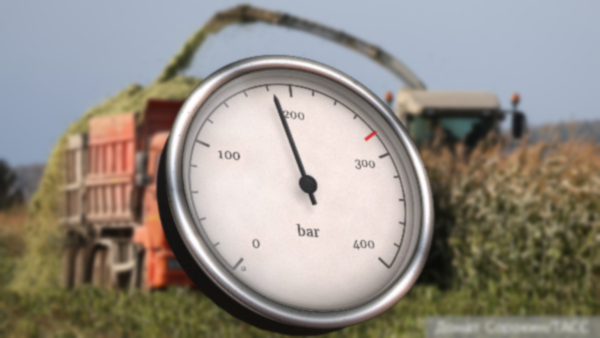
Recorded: {"value": 180, "unit": "bar"}
